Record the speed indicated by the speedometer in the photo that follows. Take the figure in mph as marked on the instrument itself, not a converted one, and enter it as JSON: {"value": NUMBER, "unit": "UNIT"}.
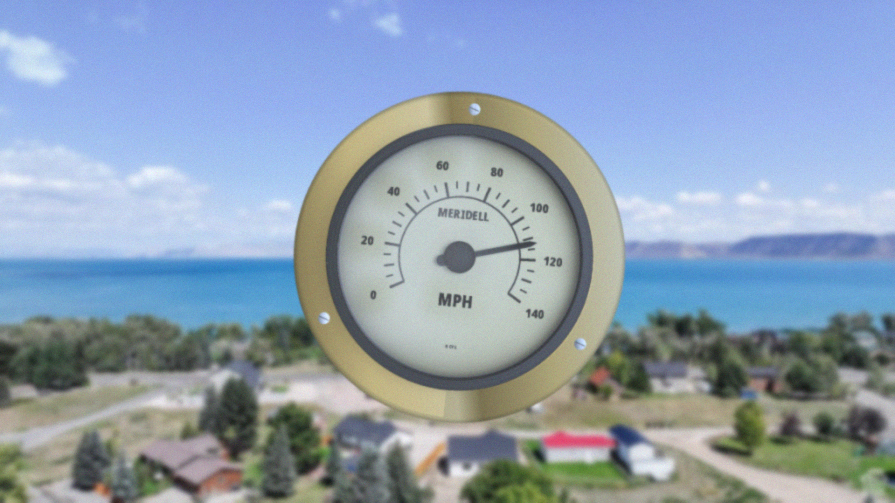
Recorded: {"value": 112.5, "unit": "mph"}
